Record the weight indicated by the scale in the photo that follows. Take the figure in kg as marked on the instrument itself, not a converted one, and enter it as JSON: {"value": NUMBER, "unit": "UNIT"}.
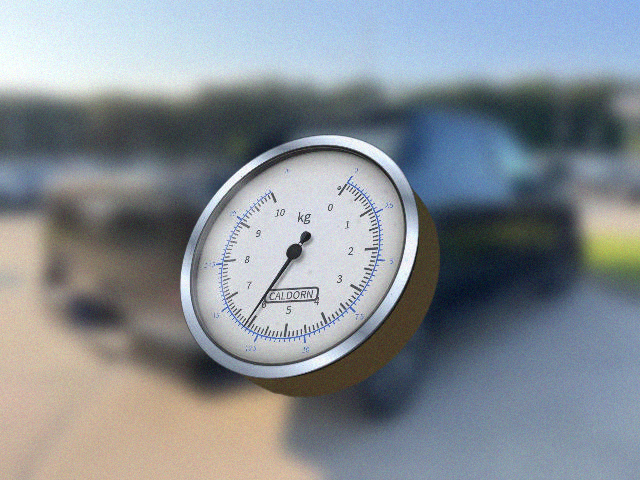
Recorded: {"value": 6, "unit": "kg"}
